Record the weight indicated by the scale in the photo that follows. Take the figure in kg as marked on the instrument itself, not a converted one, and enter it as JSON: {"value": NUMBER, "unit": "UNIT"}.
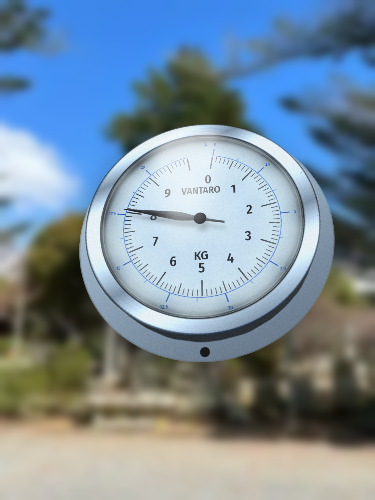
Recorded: {"value": 8, "unit": "kg"}
